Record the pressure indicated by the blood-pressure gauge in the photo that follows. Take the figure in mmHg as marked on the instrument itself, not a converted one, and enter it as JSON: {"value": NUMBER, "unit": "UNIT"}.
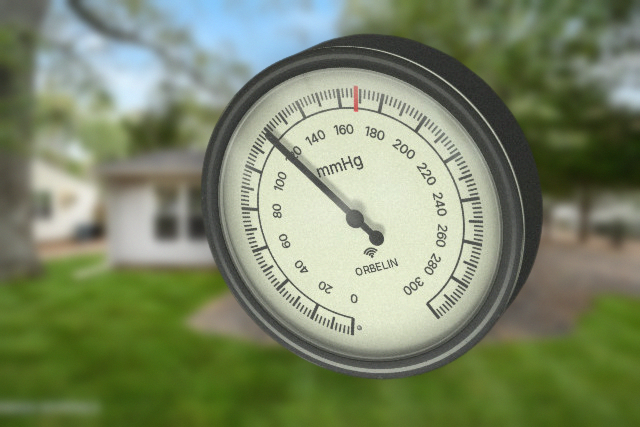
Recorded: {"value": 120, "unit": "mmHg"}
